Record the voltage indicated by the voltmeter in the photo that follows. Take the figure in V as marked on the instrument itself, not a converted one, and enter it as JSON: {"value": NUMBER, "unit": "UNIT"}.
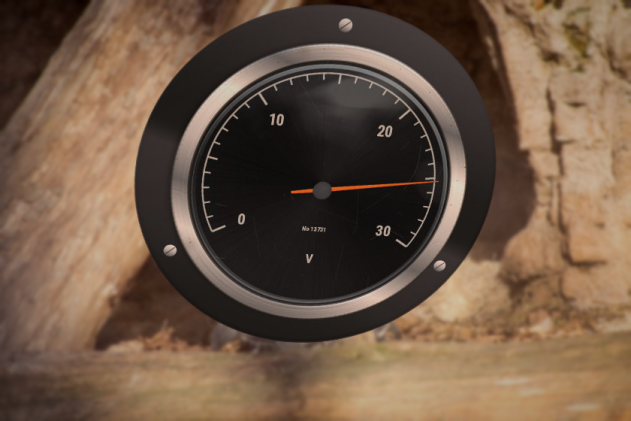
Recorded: {"value": 25, "unit": "V"}
